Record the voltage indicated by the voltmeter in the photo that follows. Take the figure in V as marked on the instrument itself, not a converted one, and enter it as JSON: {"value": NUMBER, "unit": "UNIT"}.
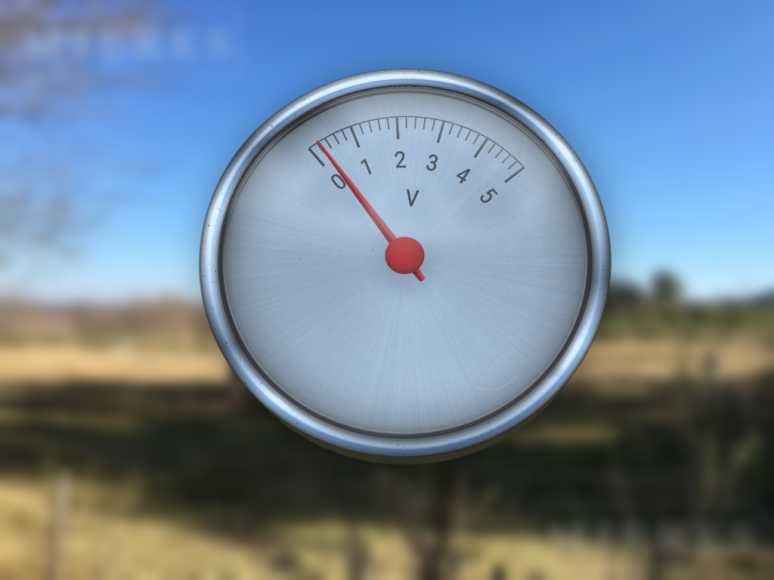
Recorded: {"value": 0.2, "unit": "V"}
